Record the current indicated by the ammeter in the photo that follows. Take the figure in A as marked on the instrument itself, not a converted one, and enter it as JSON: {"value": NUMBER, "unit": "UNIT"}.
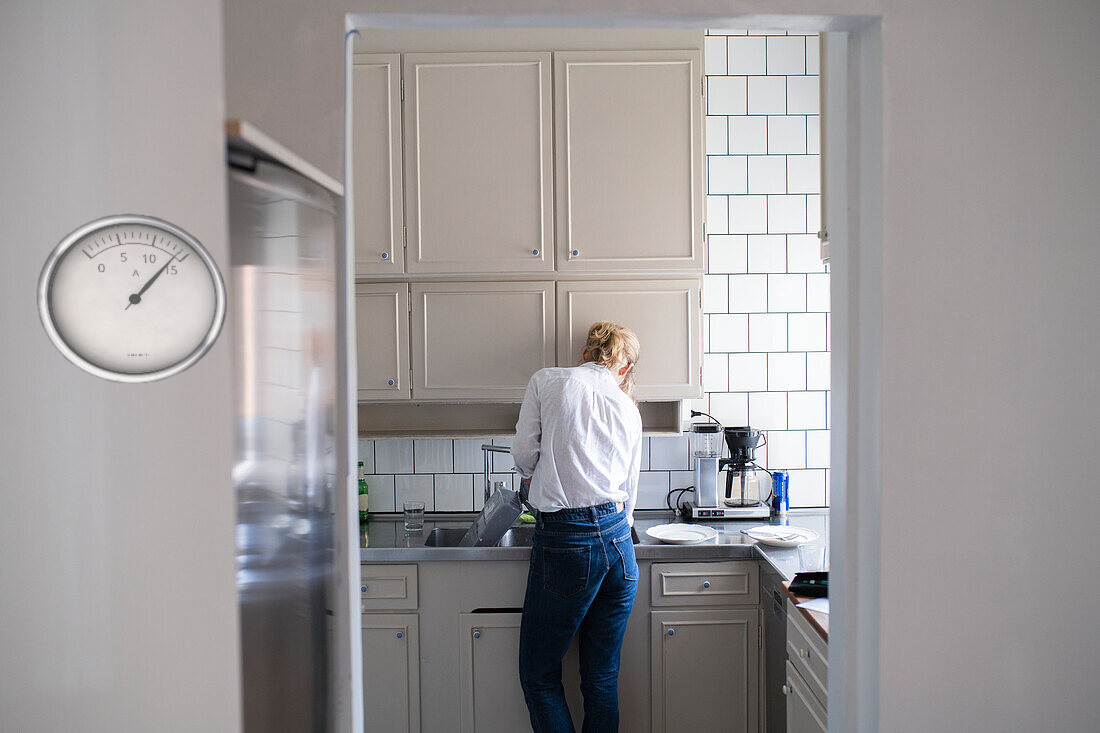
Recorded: {"value": 14, "unit": "A"}
